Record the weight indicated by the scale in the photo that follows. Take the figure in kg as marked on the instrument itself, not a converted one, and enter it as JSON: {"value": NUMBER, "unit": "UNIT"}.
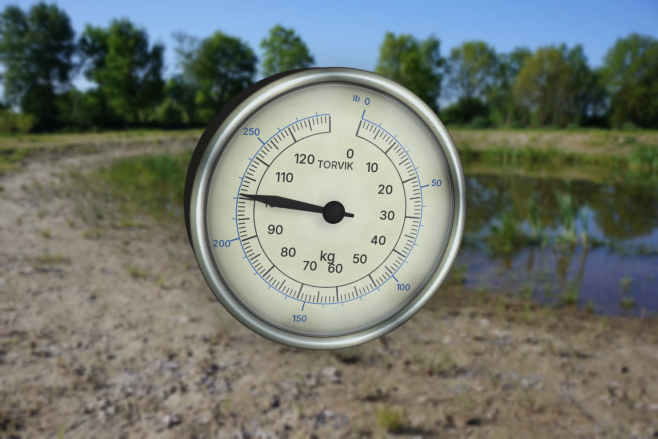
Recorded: {"value": 101, "unit": "kg"}
